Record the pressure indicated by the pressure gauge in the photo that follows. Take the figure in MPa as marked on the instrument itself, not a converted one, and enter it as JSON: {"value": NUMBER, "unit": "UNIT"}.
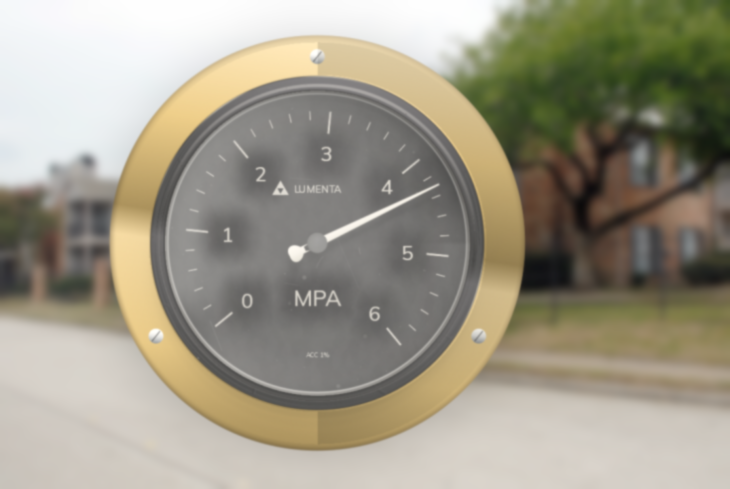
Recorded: {"value": 4.3, "unit": "MPa"}
